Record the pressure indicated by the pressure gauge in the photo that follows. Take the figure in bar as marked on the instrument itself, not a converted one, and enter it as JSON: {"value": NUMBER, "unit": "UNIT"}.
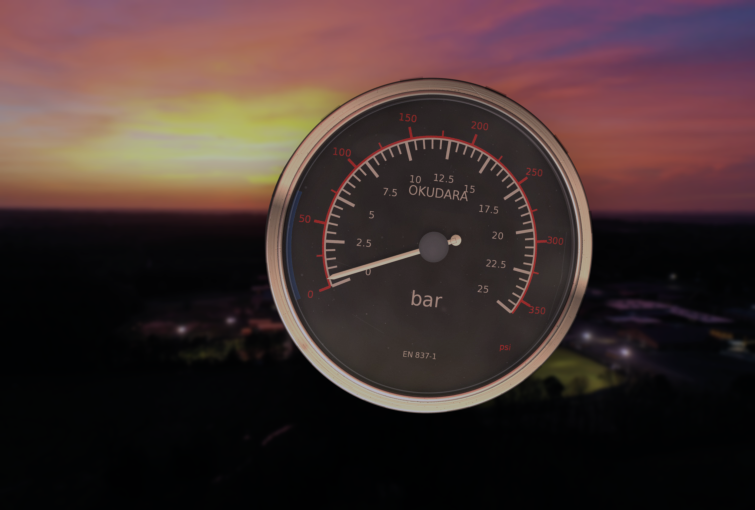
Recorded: {"value": 0.5, "unit": "bar"}
